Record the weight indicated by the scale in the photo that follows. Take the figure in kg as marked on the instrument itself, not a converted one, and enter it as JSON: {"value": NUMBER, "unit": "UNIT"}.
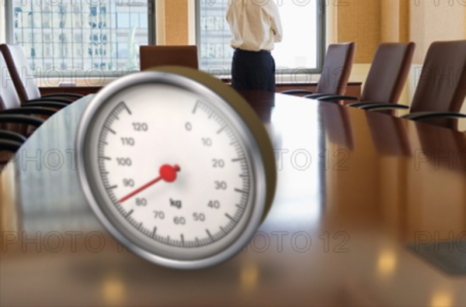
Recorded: {"value": 85, "unit": "kg"}
